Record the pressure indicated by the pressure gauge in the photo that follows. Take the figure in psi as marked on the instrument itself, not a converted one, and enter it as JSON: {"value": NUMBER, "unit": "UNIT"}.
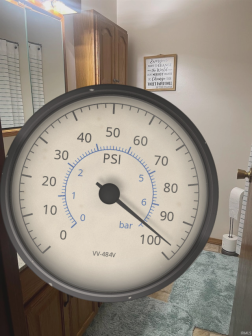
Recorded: {"value": 97, "unit": "psi"}
